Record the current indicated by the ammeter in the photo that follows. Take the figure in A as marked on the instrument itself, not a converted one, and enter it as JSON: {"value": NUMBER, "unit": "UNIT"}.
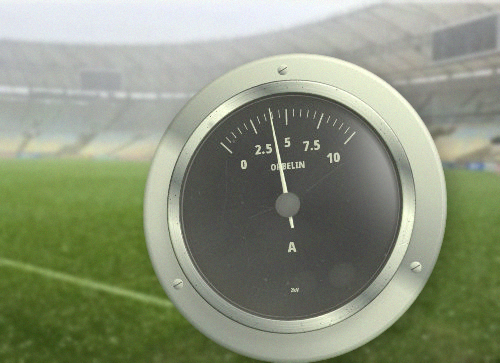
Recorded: {"value": 4, "unit": "A"}
